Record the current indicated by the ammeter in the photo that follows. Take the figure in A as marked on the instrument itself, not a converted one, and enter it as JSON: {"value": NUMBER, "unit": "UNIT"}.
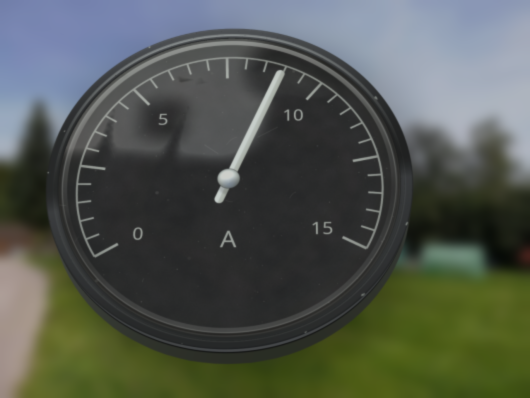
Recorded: {"value": 9, "unit": "A"}
